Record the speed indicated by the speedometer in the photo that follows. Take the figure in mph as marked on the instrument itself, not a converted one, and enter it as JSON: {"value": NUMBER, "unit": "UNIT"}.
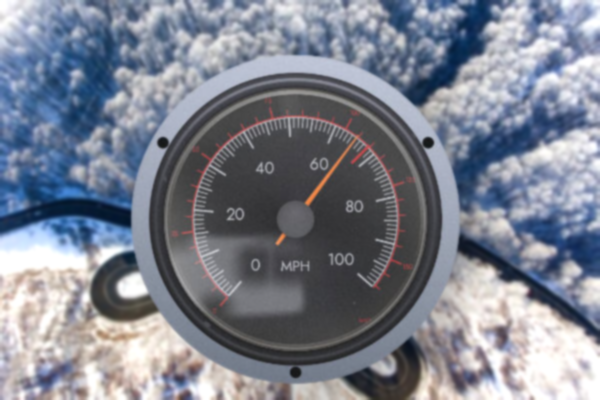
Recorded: {"value": 65, "unit": "mph"}
